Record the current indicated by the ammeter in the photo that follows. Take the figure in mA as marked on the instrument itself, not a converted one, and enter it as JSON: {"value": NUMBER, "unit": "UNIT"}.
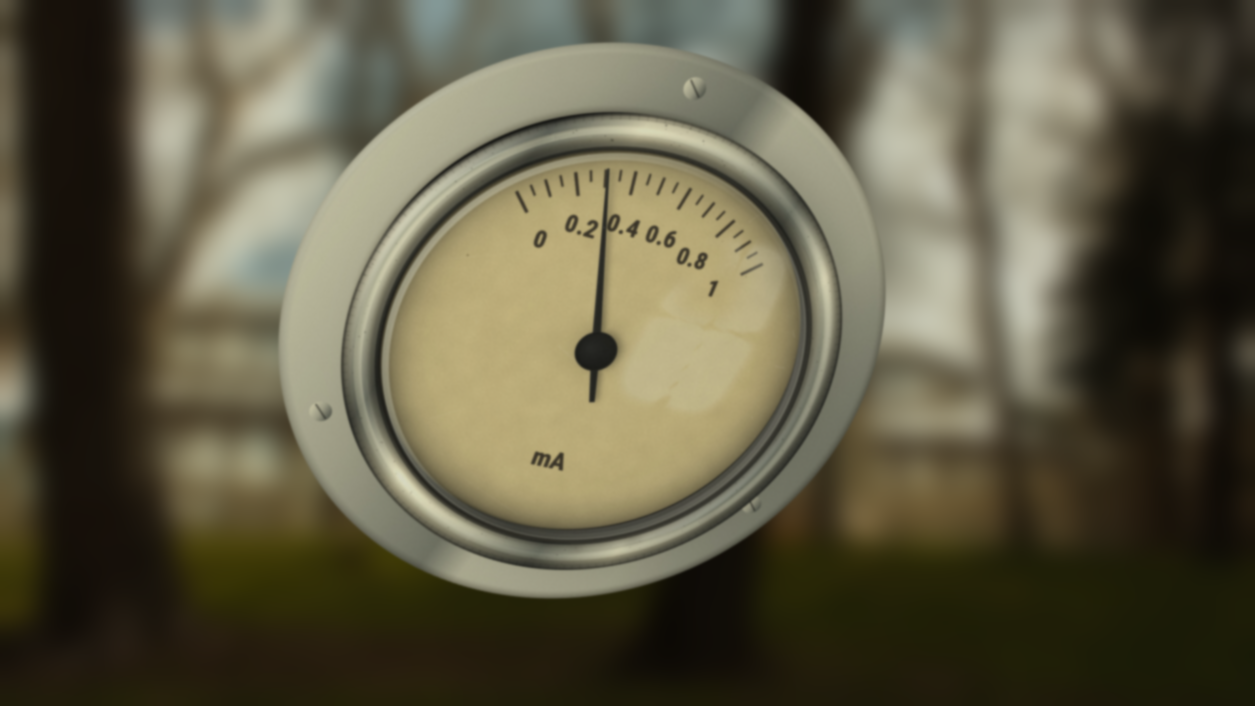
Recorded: {"value": 0.3, "unit": "mA"}
